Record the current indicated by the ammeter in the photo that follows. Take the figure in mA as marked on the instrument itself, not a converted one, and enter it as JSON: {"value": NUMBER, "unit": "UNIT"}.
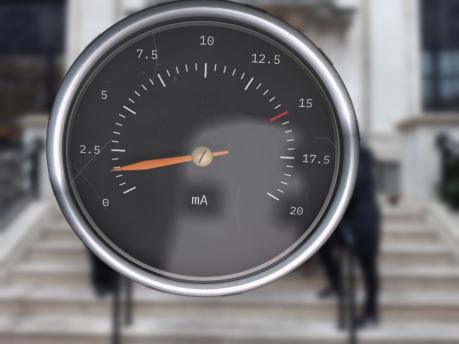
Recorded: {"value": 1.5, "unit": "mA"}
